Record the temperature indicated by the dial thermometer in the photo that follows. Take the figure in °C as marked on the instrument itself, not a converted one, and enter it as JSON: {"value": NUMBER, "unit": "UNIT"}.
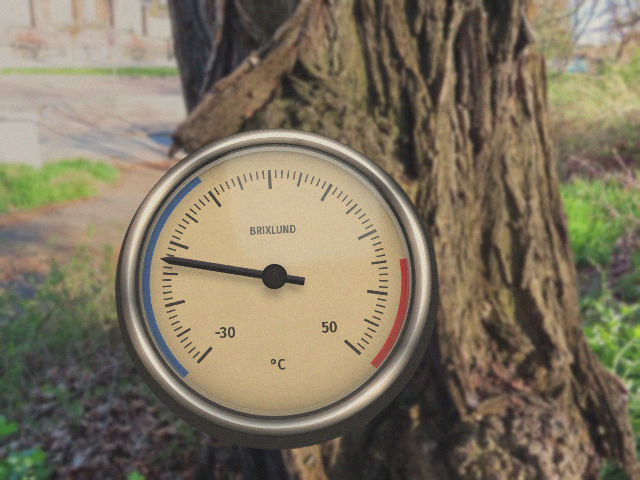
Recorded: {"value": -13, "unit": "°C"}
